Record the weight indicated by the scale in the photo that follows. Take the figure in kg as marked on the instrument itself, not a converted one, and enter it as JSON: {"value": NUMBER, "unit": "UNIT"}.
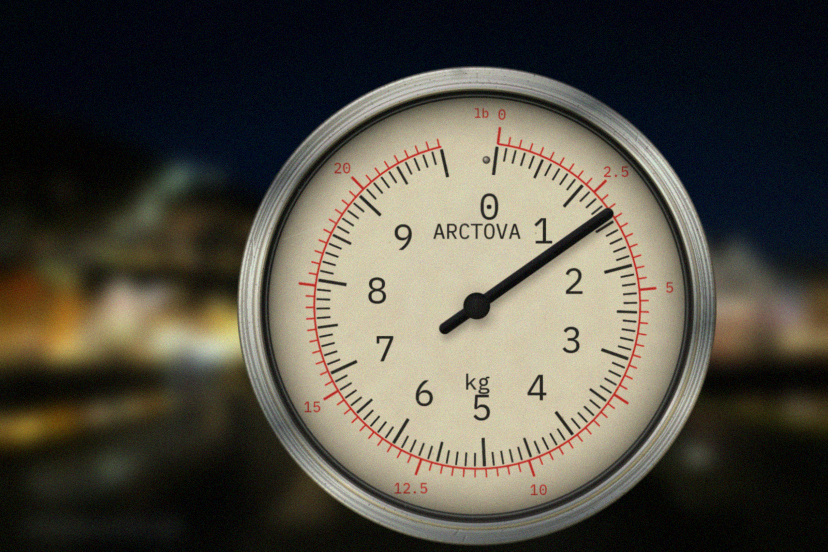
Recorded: {"value": 1.4, "unit": "kg"}
